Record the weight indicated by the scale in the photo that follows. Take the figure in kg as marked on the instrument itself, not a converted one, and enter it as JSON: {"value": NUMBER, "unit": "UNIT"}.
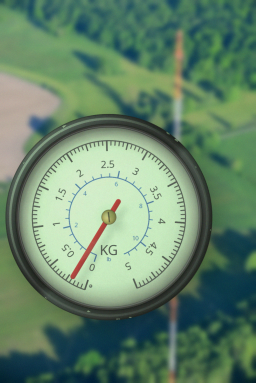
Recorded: {"value": 0.2, "unit": "kg"}
